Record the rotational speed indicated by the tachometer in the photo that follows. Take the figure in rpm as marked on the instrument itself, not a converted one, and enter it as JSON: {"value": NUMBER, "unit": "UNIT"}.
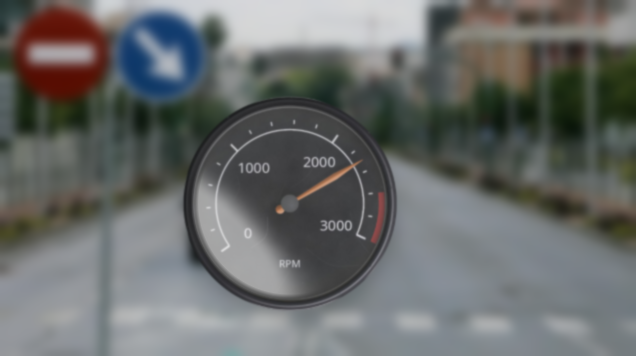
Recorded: {"value": 2300, "unit": "rpm"}
